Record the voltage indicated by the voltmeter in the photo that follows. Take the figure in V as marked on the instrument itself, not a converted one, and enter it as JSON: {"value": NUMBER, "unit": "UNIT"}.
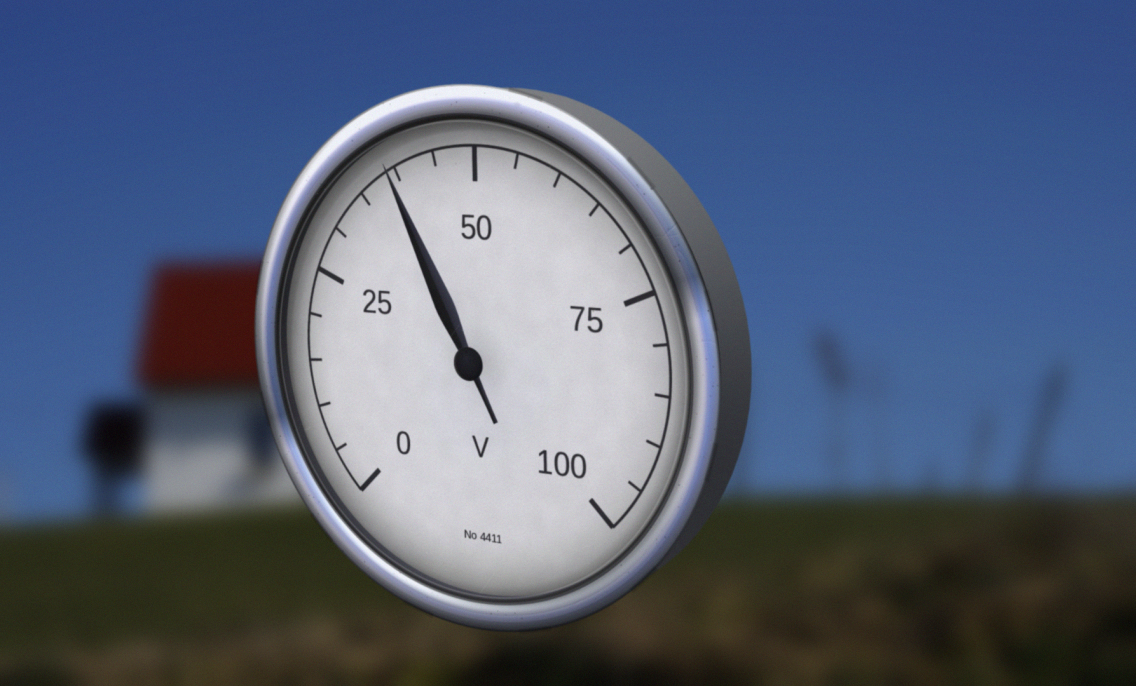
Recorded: {"value": 40, "unit": "V"}
